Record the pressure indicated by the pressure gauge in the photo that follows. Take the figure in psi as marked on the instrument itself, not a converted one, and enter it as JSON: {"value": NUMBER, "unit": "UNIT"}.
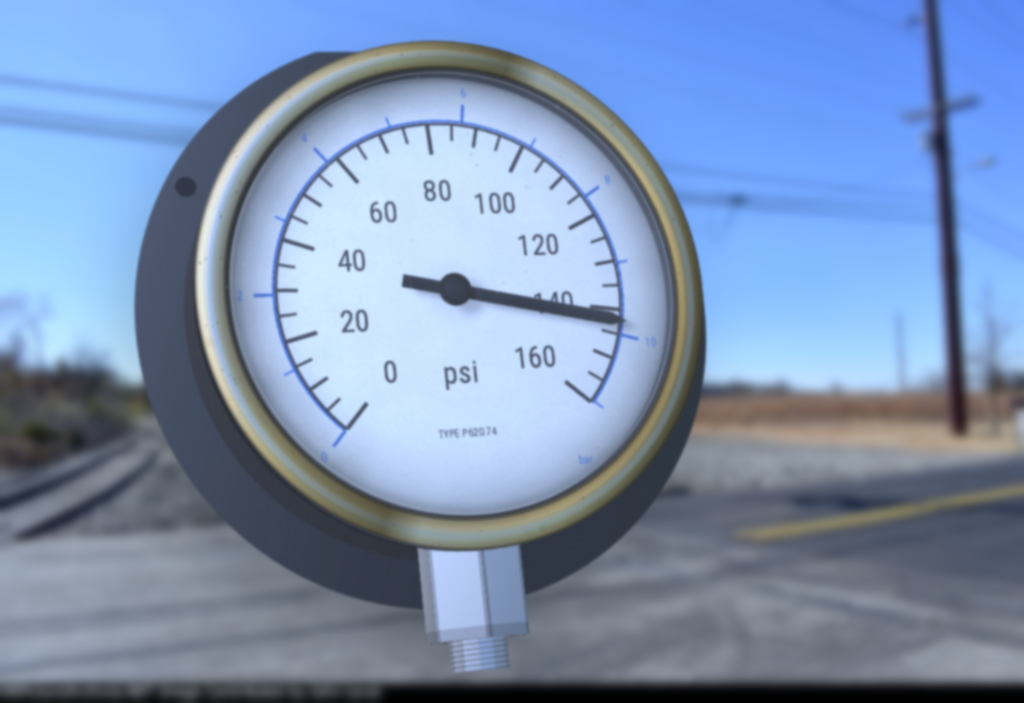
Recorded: {"value": 142.5, "unit": "psi"}
